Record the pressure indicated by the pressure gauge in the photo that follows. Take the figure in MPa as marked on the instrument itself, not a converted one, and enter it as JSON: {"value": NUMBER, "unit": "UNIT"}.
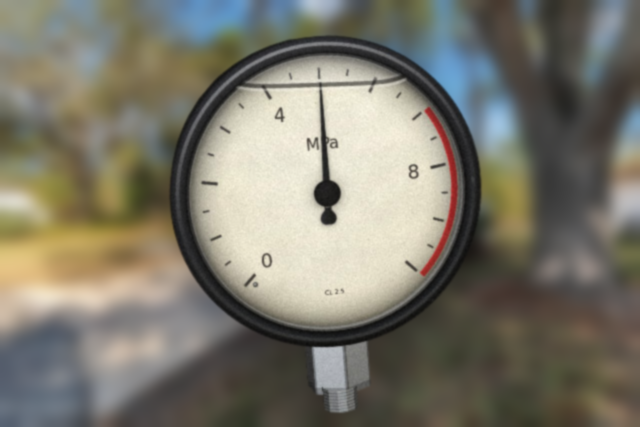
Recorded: {"value": 5, "unit": "MPa"}
